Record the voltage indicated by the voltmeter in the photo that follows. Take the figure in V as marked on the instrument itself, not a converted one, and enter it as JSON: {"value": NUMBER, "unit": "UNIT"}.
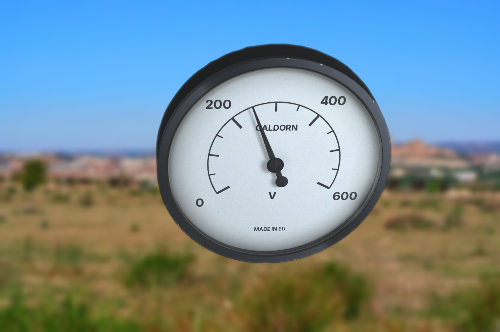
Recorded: {"value": 250, "unit": "V"}
